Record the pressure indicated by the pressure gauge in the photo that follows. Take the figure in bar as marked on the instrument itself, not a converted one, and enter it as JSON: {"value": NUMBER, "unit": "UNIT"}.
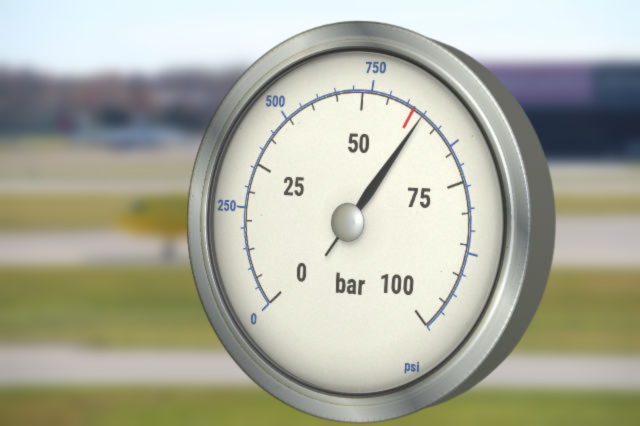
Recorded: {"value": 62.5, "unit": "bar"}
